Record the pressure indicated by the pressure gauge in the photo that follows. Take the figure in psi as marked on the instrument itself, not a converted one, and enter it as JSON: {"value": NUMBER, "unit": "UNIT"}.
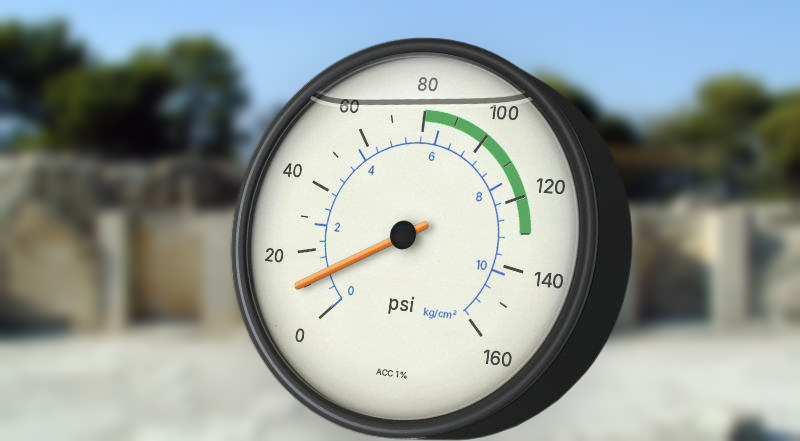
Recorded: {"value": 10, "unit": "psi"}
